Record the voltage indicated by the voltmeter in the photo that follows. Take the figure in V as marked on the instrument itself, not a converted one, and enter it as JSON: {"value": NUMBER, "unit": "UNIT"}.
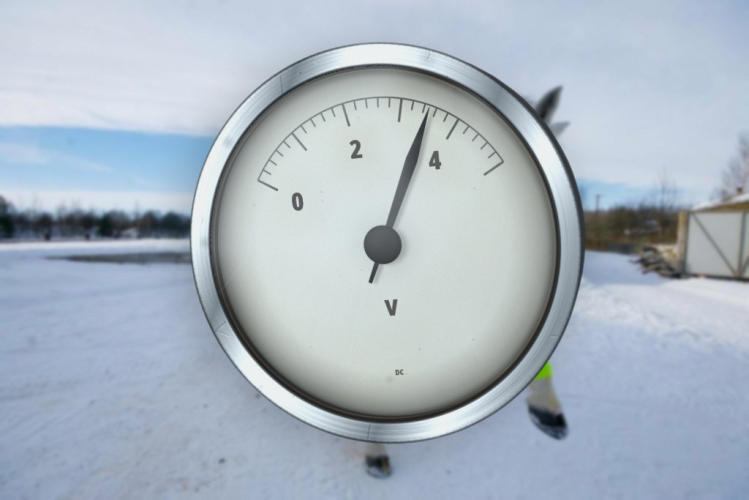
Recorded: {"value": 3.5, "unit": "V"}
